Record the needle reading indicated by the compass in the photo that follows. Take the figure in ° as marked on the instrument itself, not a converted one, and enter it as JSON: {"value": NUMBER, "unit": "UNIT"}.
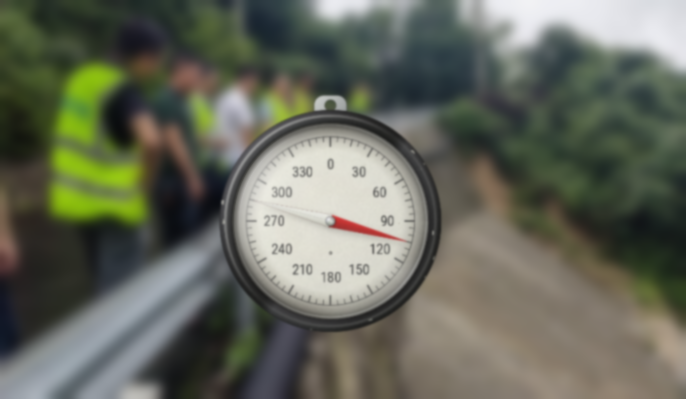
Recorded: {"value": 105, "unit": "°"}
